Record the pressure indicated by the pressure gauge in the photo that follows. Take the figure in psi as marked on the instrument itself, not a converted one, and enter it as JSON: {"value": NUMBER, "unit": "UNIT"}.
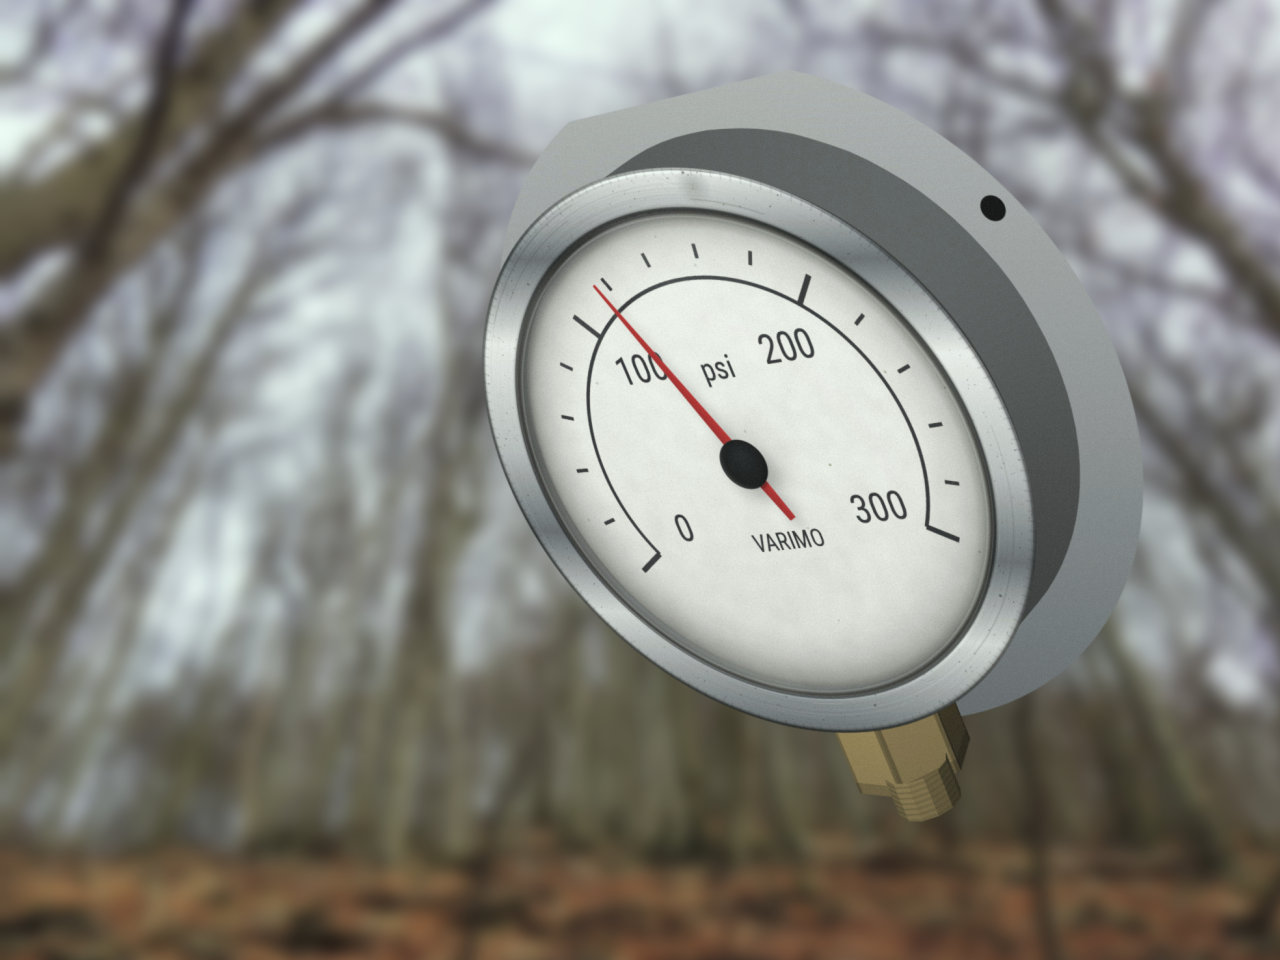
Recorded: {"value": 120, "unit": "psi"}
